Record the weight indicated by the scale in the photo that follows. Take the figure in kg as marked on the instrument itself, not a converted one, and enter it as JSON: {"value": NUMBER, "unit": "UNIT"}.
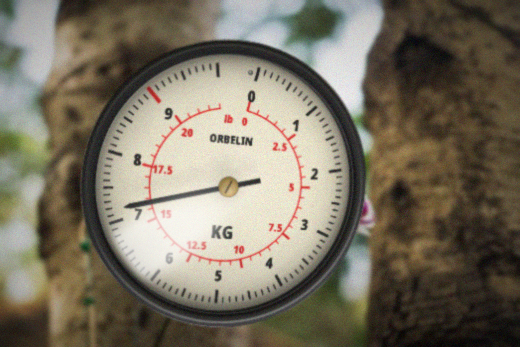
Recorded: {"value": 7.2, "unit": "kg"}
